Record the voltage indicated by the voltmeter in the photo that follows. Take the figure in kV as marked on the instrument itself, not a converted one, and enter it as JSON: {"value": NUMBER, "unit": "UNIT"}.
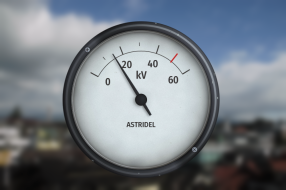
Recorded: {"value": 15, "unit": "kV"}
